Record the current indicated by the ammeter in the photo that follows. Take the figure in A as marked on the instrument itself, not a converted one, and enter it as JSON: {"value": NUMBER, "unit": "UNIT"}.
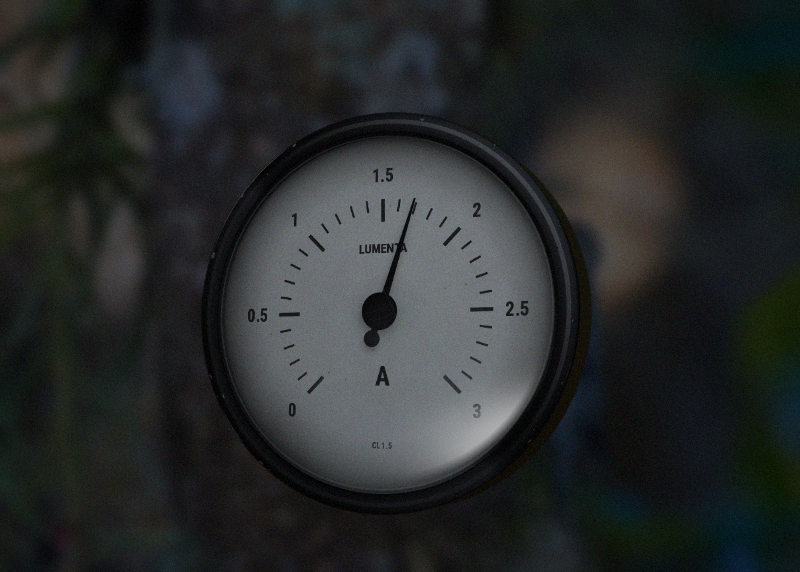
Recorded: {"value": 1.7, "unit": "A"}
